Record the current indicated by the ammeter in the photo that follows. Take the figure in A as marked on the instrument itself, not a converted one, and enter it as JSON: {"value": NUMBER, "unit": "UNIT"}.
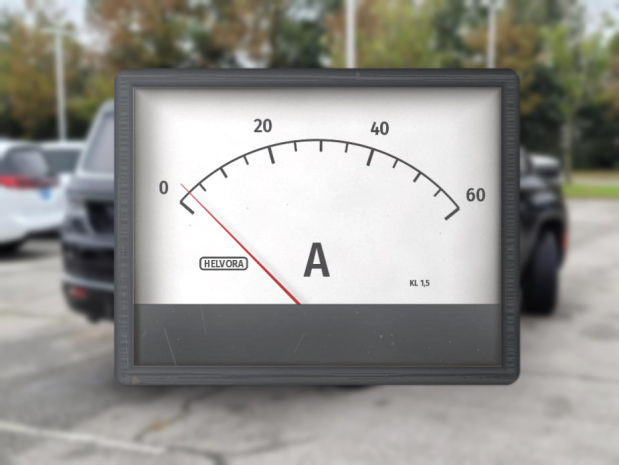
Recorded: {"value": 2.5, "unit": "A"}
